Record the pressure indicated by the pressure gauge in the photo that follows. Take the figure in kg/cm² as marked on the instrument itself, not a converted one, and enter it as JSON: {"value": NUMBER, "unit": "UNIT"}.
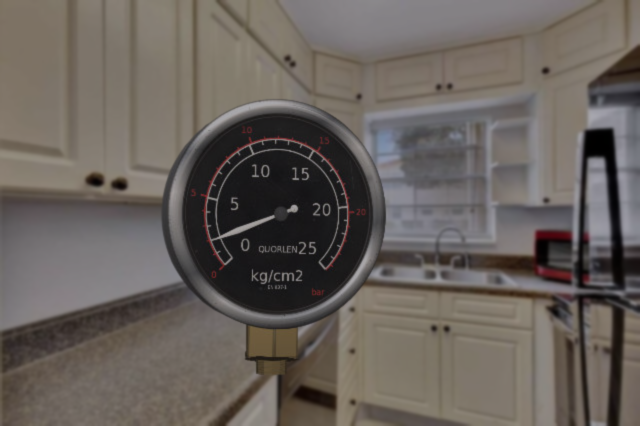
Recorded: {"value": 2, "unit": "kg/cm²"}
